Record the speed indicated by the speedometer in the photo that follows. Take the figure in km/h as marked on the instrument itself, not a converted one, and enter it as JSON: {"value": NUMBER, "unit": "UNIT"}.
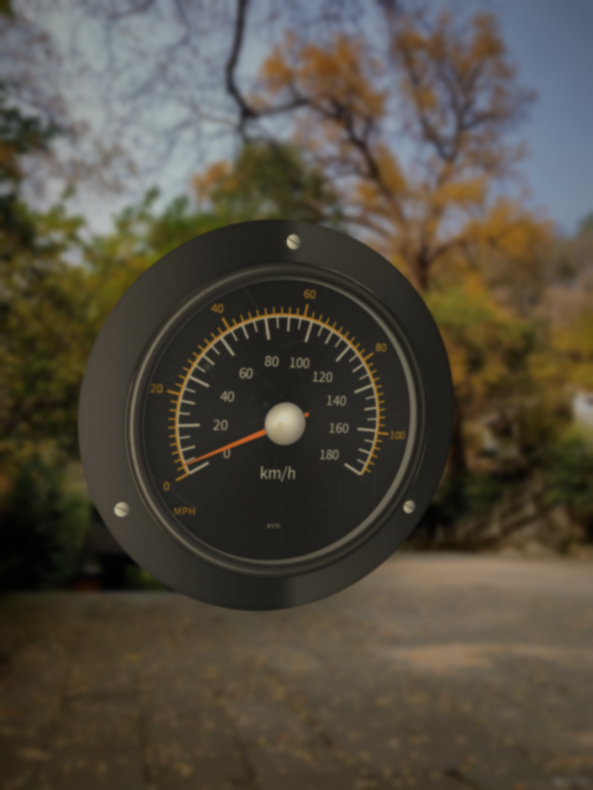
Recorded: {"value": 5, "unit": "km/h"}
